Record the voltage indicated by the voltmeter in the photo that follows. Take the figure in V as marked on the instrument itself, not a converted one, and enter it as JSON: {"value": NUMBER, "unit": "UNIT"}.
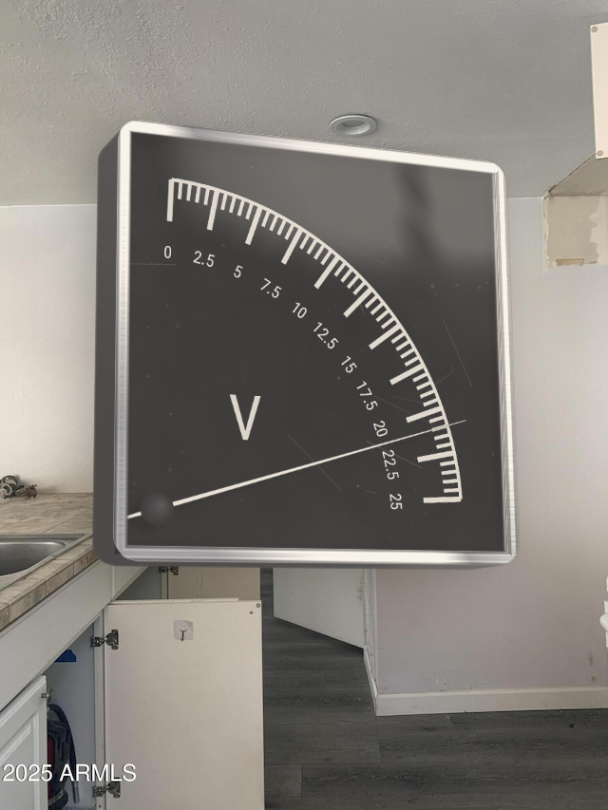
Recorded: {"value": 21, "unit": "V"}
